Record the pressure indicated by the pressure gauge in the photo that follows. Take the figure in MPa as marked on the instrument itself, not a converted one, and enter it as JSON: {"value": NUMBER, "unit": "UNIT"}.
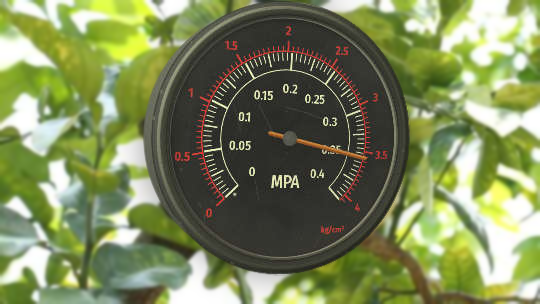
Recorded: {"value": 0.35, "unit": "MPa"}
